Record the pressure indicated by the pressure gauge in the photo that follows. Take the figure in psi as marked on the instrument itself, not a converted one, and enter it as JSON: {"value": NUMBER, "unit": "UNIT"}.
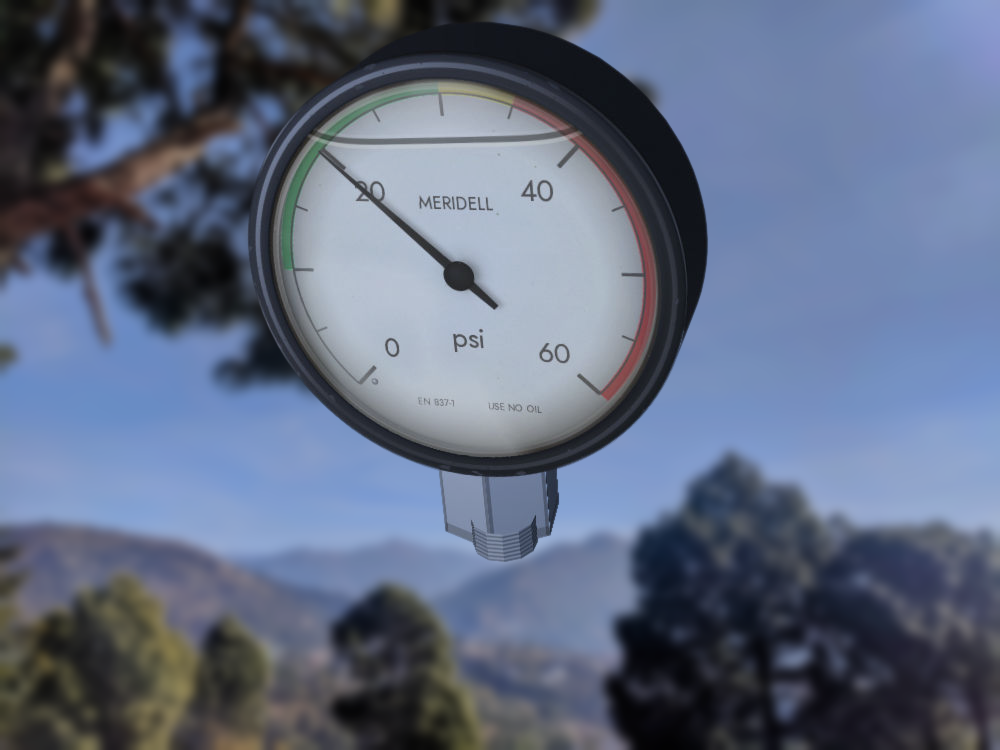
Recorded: {"value": 20, "unit": "psi"}
